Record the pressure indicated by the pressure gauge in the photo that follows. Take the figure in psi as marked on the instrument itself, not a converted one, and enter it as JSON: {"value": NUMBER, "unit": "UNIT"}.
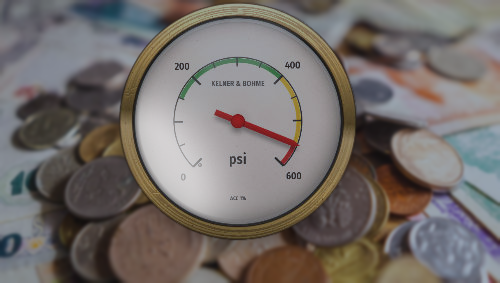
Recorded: {"value": 550, "unit": "psi"}
